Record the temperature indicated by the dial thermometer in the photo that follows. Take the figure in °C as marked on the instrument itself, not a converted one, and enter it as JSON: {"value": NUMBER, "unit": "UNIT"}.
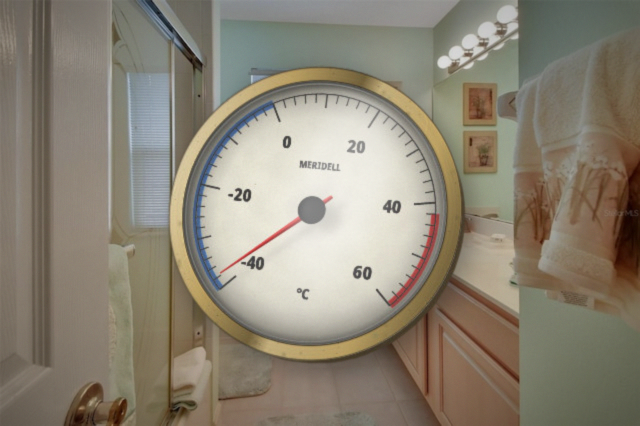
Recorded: {"value": -38, "unit": "°C"}
